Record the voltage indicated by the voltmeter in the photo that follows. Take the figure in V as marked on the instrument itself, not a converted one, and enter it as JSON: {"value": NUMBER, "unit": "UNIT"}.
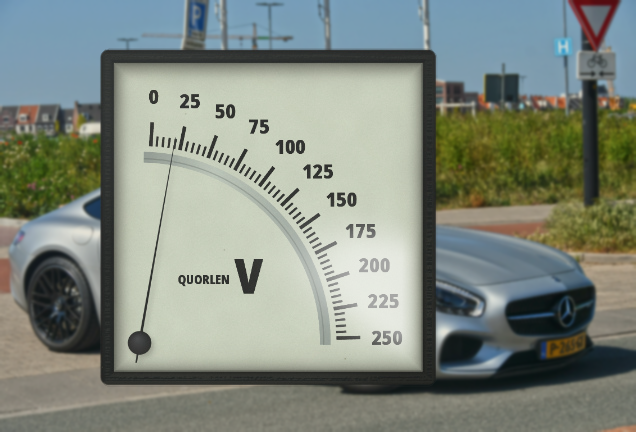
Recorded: {"value": 20, "unit": "V"}
